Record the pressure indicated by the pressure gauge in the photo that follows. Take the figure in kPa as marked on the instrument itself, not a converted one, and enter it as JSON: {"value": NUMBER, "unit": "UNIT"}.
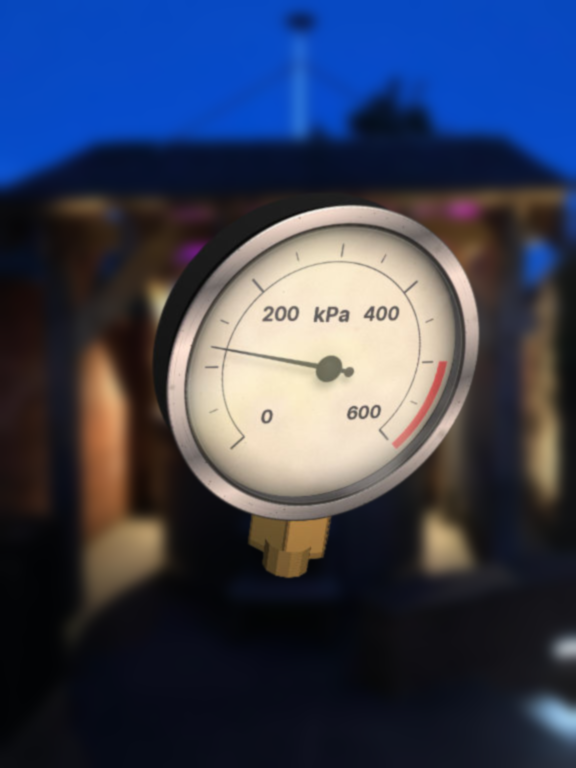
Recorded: {"value": 125, "unit": "kPa"}
